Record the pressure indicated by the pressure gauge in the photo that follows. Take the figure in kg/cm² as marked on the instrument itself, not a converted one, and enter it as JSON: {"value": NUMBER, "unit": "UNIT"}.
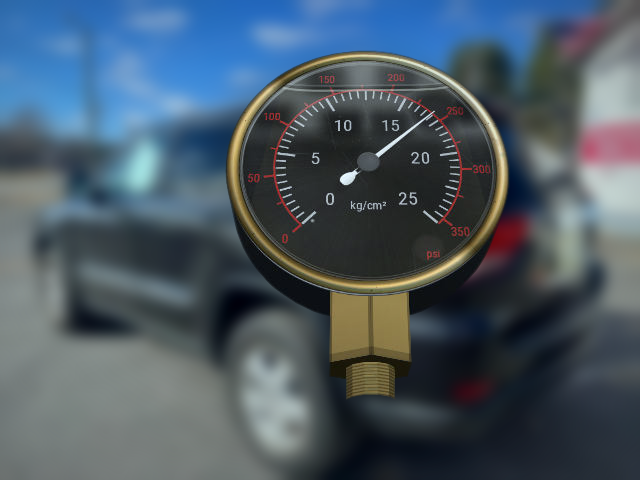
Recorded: {"value": 17, "unit": "kg/cm²"}
